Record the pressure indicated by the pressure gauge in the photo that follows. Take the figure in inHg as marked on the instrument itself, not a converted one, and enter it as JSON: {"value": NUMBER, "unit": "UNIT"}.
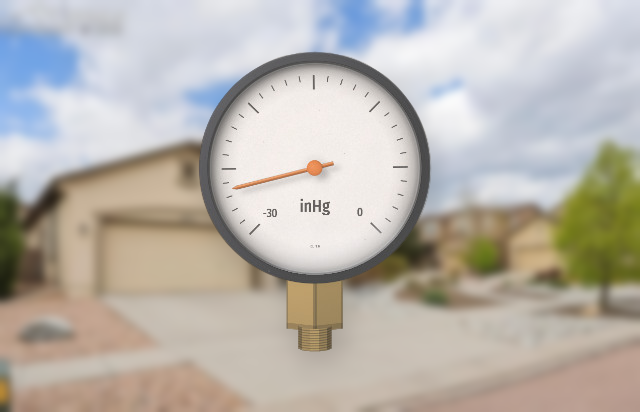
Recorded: {"value": -26.5, "unit": "inHg"}
